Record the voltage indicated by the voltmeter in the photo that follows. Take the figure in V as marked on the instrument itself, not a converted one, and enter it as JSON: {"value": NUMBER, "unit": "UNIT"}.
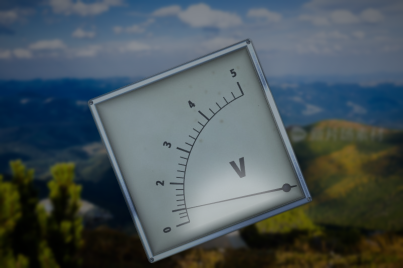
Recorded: {"value": 1, "unit": "V"}
